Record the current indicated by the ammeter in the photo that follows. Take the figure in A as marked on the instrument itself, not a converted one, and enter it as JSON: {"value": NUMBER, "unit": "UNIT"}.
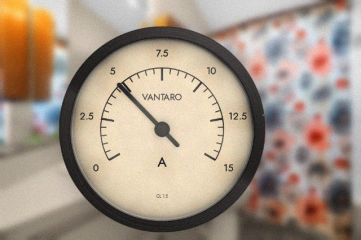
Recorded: {"value": 4.75, "unit": "A"}
